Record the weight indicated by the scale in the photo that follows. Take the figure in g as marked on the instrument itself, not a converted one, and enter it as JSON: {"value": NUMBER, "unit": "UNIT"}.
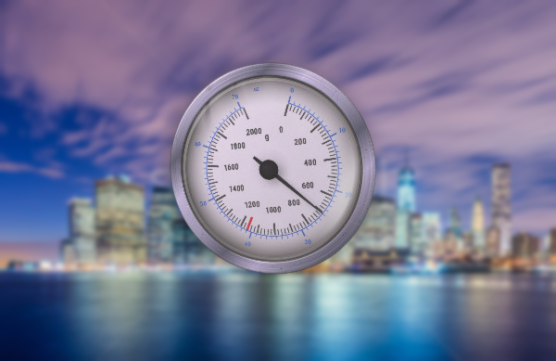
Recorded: {"value": 700, "unit": "g"}
